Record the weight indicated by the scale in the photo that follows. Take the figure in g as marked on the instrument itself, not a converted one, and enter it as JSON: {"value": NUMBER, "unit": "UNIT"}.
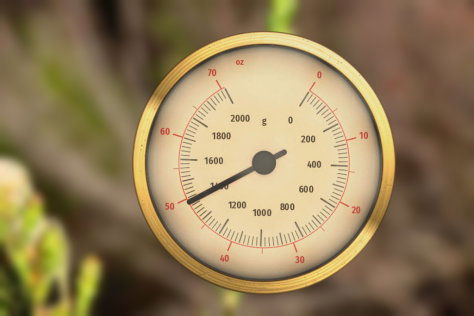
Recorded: {"value": 1400, "unit": "g"}
